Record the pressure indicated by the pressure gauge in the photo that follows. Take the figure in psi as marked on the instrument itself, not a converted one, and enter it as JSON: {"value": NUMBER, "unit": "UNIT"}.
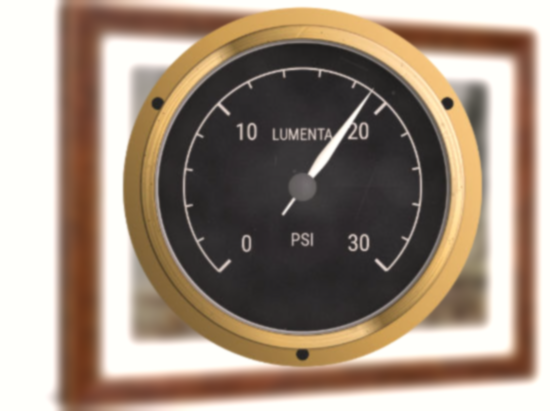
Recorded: {"value": 19, "unit": "psi"}
